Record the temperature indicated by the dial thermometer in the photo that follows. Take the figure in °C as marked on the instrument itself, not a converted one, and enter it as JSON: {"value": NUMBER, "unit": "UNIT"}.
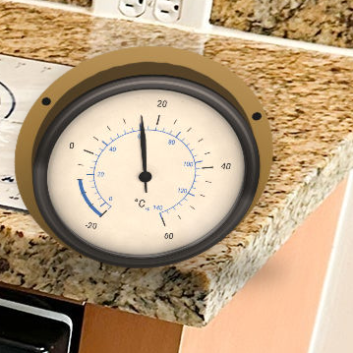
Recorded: {"value": 16, "unit": "°C"}
